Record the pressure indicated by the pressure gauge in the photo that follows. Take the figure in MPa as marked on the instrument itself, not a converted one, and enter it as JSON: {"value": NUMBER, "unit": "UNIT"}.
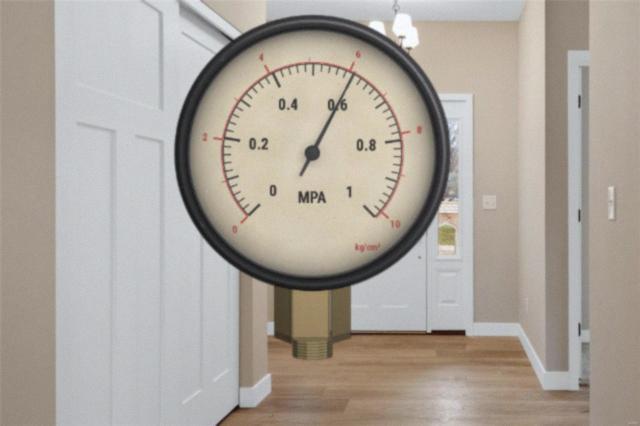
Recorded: {"value": 0.6, "unit": "MPa"}
